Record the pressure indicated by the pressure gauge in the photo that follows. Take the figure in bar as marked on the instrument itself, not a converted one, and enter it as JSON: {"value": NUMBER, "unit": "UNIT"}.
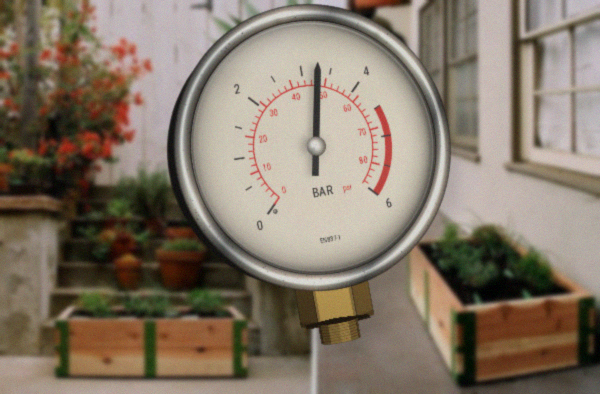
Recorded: {"value": 3.25, "unit": "bar"}
